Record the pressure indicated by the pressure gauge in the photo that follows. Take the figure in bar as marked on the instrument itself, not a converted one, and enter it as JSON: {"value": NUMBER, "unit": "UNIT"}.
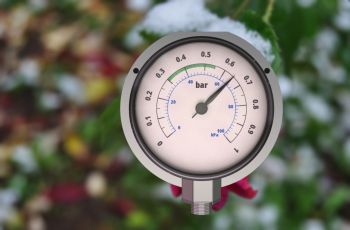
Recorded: {"value": 0.65, "unit": "bar"}
